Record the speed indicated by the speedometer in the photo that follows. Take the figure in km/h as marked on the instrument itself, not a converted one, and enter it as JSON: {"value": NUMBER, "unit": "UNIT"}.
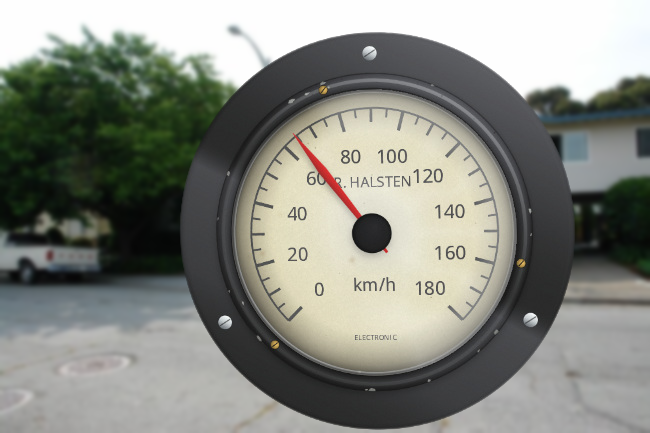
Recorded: {"value": 65, "unit": "km/h"}
